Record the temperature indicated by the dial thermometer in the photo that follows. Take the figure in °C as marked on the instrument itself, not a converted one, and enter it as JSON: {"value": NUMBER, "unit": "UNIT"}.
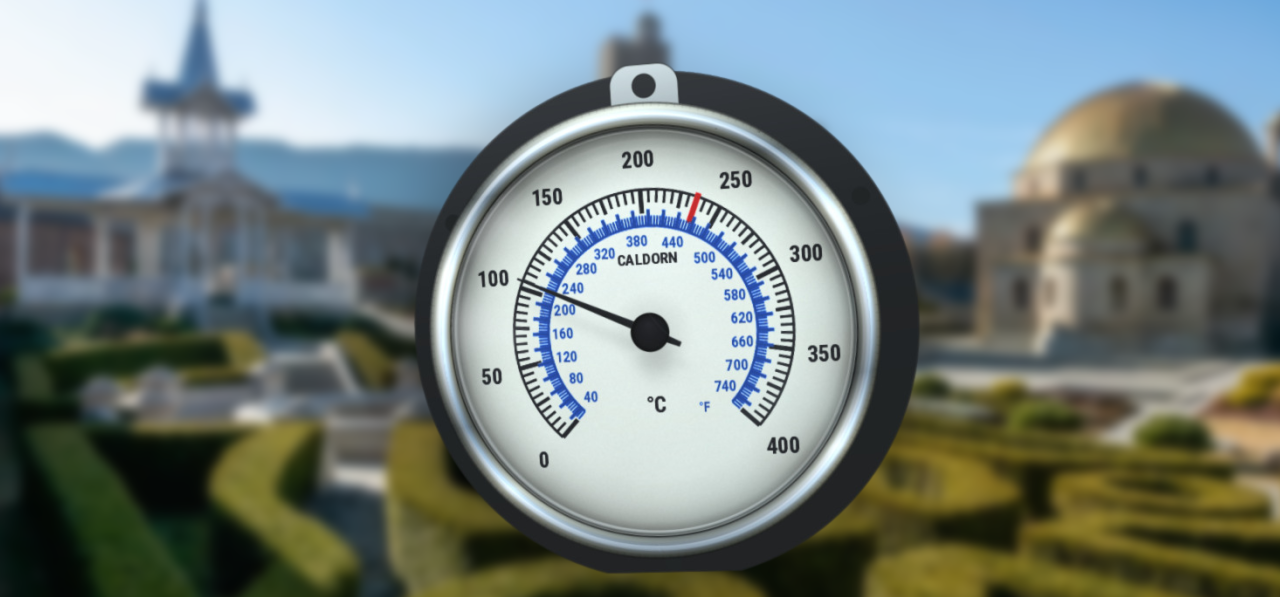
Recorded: {"value": 105, "unit": "°C"}
